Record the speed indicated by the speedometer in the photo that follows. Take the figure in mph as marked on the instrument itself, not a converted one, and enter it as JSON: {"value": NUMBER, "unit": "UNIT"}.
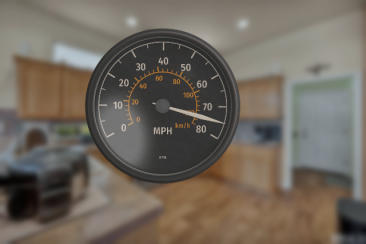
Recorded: {"value": 75, "unit": "mph"}
